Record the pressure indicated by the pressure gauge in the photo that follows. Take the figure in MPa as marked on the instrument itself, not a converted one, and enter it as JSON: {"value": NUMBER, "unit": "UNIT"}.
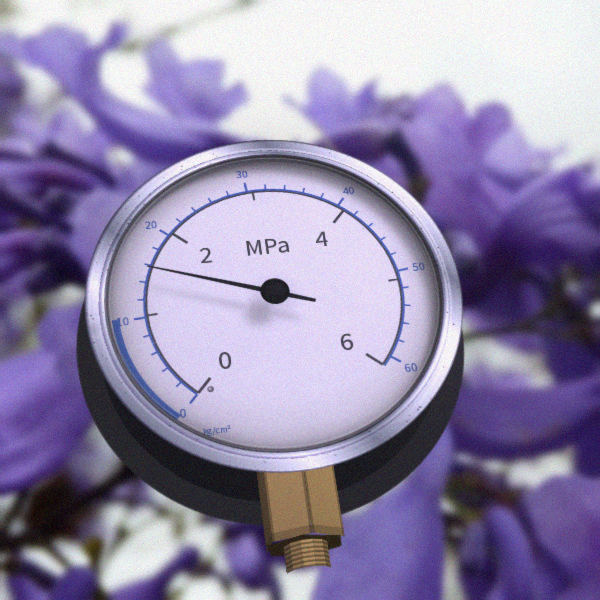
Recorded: {"value": 1.5, "unit": "MPa"}
